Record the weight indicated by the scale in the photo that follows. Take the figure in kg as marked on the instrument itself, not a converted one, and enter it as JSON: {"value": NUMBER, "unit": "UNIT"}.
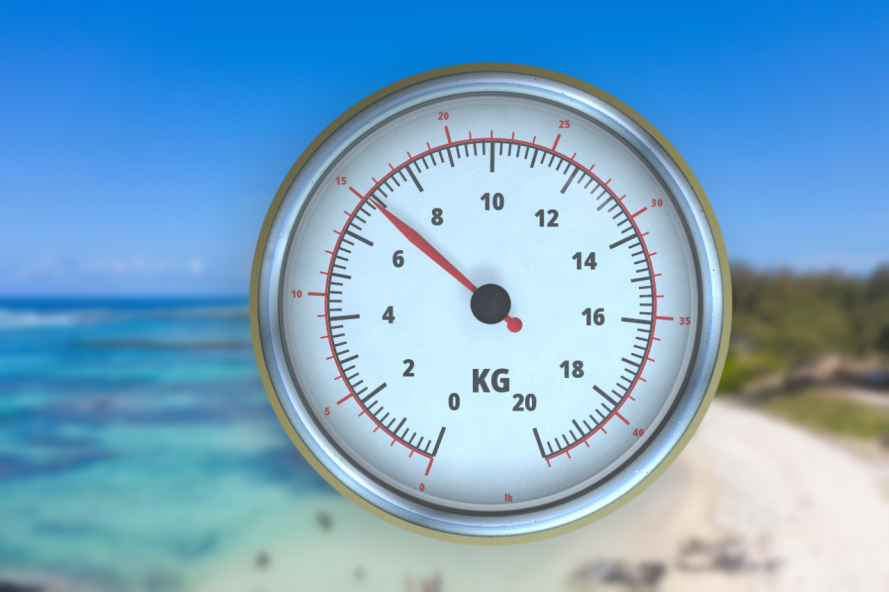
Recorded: {"value": 6.9, "unit": "kg"}
